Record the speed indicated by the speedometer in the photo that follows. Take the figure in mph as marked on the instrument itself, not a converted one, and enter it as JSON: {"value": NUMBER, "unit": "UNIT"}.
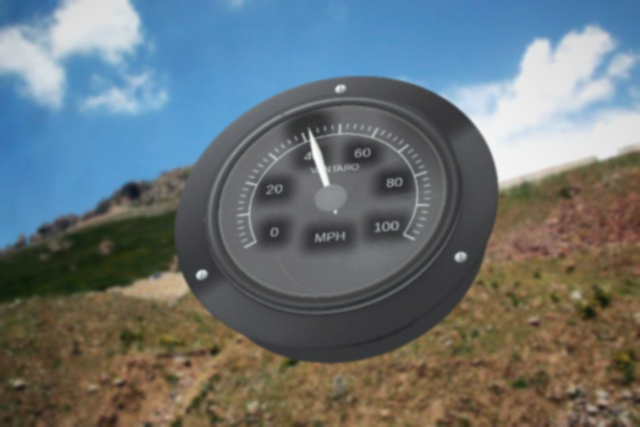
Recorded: {"value": 42, "unit": "mph"}
